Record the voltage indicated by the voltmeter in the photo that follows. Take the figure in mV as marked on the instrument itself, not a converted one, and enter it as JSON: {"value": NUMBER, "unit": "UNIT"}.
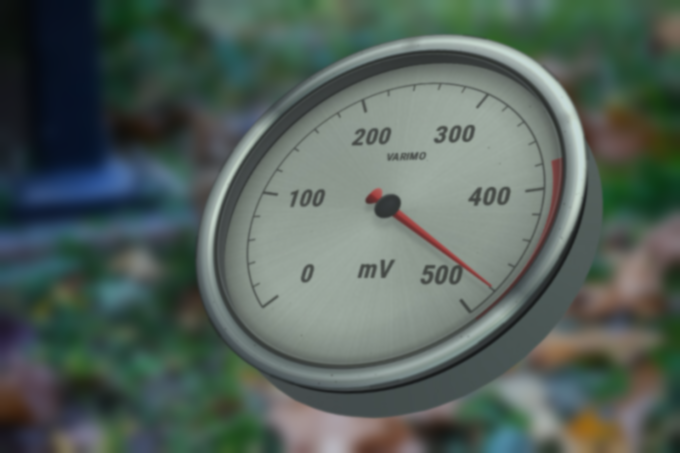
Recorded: {"value": 480, "unit": "mV"}
